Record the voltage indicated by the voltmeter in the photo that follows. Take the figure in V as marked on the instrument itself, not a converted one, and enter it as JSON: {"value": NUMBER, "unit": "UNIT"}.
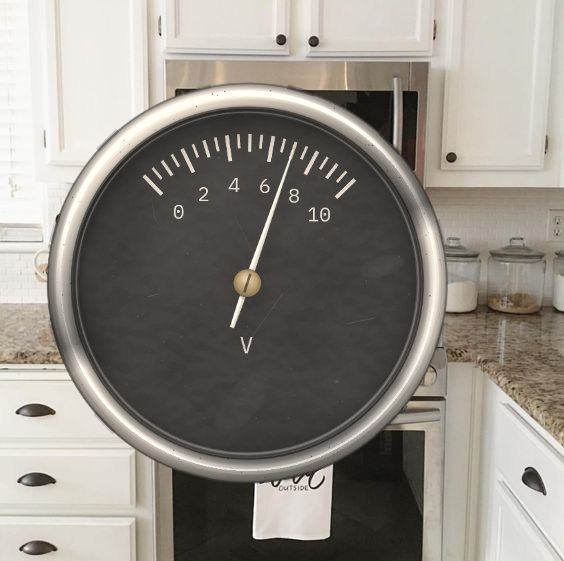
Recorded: {"value": 7, "unit": "V"}
